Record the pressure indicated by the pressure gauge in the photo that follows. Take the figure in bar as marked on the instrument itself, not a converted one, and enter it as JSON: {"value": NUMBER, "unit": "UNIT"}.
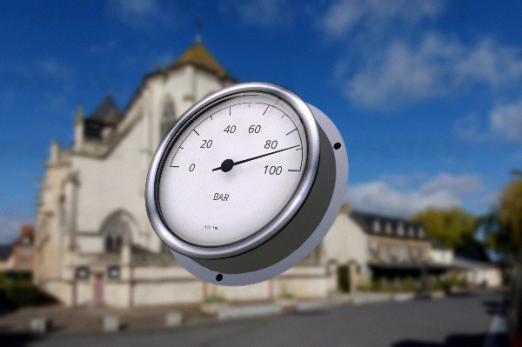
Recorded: {"value": 90, "unit": "bar"}
